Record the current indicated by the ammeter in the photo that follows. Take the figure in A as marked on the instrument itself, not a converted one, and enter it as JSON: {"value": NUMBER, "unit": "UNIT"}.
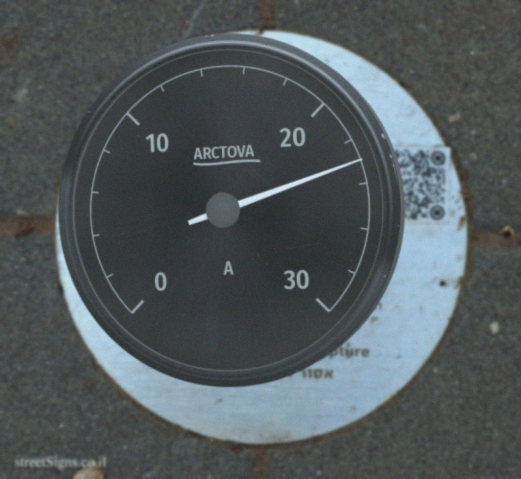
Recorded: {"value": 23, "unit": "A"}
